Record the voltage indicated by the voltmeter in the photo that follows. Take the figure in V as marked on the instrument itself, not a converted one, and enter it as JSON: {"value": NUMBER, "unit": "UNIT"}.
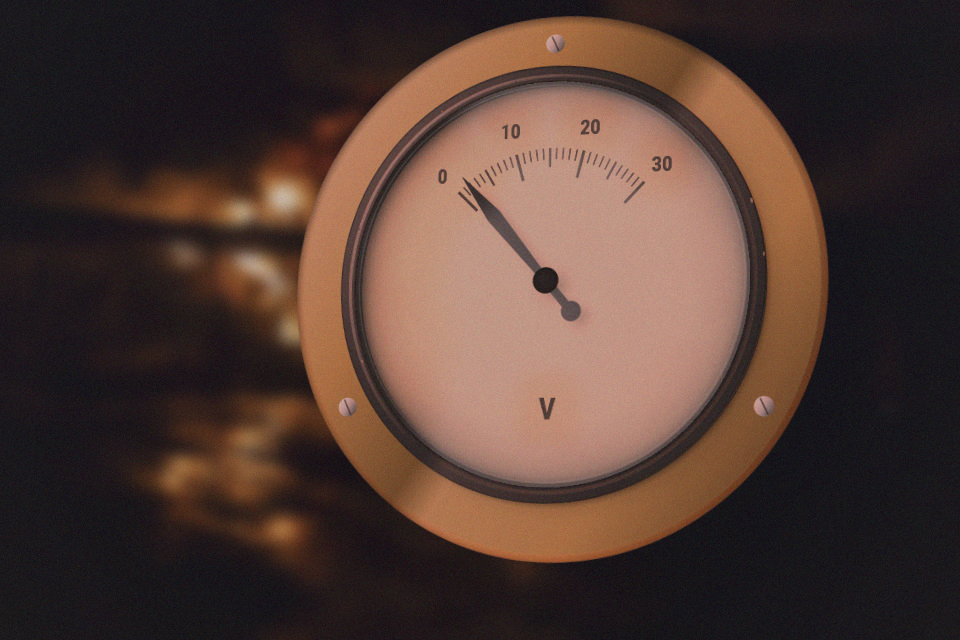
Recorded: {"value": 2, "unit": "V"}
